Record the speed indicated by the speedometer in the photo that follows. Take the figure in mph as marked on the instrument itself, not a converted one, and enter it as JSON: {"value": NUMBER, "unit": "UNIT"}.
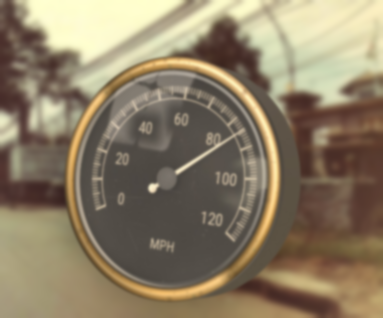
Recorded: {"value": 85, "unit": "mph"}
